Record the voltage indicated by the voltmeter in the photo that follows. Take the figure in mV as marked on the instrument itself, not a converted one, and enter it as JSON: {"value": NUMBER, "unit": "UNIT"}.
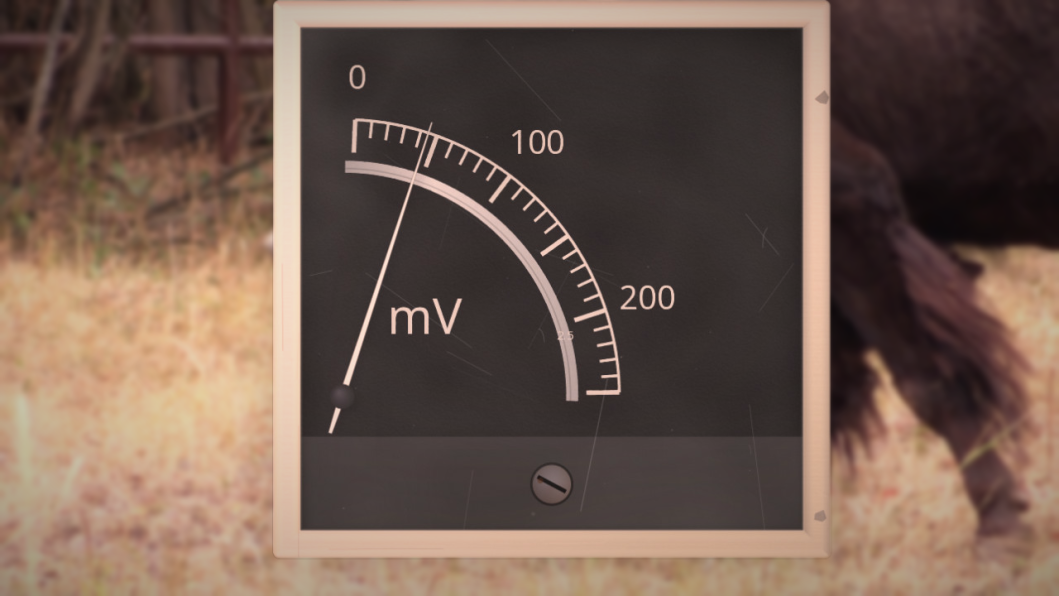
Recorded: {"value": 45, "unit": "mV"}
